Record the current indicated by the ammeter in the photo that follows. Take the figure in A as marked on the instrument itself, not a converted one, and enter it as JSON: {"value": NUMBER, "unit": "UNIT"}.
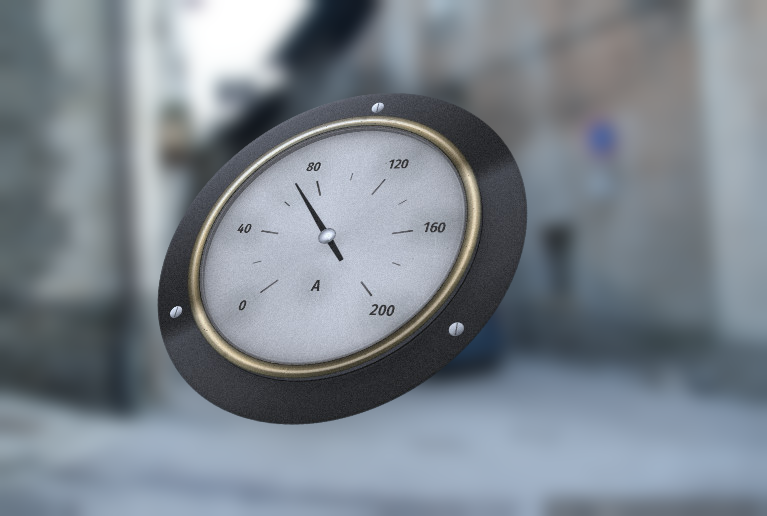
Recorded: {"value": 70, "unit": "A"}
